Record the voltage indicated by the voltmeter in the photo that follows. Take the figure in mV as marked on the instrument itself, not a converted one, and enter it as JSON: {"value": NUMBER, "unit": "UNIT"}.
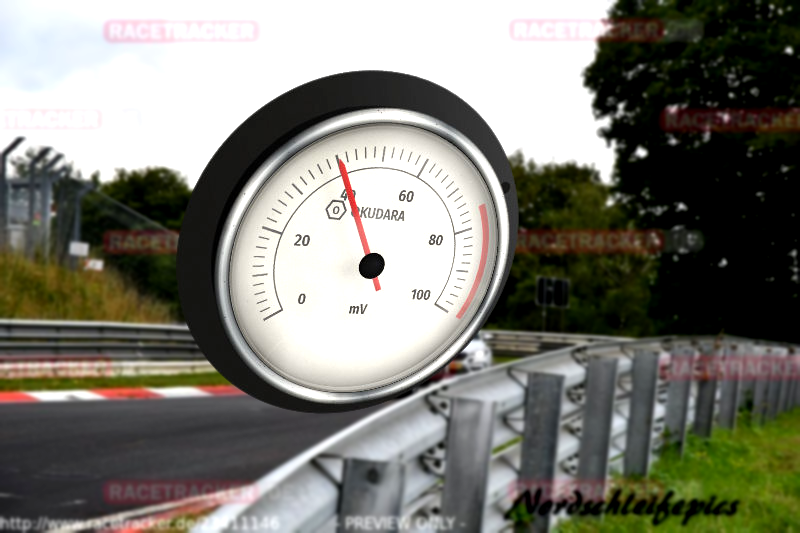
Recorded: {"value": 40, "unit": "mV"}
